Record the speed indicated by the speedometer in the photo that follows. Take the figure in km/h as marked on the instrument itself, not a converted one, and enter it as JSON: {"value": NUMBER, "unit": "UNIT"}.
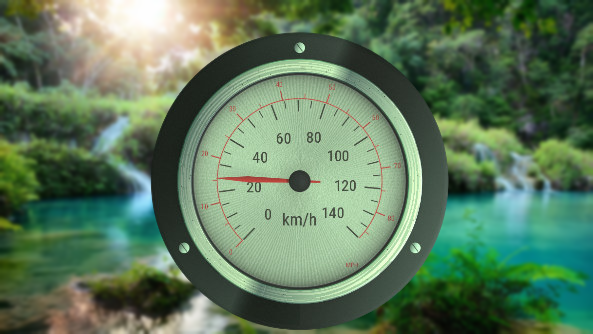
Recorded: {"value": 25, "unit": "km/h"}
